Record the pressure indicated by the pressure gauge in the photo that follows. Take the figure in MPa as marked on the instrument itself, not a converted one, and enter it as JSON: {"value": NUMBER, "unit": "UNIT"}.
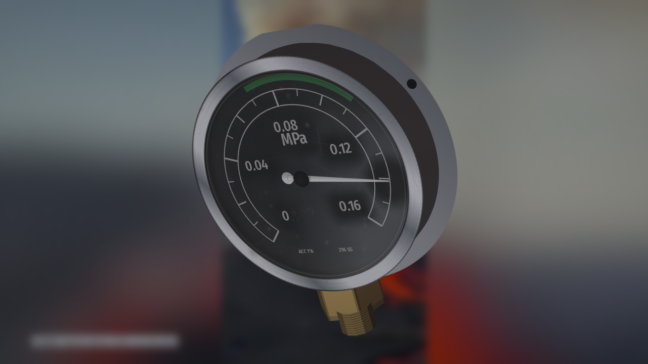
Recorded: {"value": 0.14, "unit": "MPa"}
